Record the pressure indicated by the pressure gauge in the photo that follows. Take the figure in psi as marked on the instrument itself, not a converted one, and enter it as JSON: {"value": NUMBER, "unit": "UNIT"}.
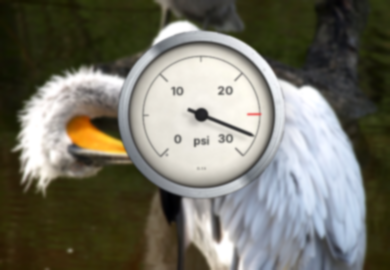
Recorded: {"value": 27.5, "unit": "psi"}
